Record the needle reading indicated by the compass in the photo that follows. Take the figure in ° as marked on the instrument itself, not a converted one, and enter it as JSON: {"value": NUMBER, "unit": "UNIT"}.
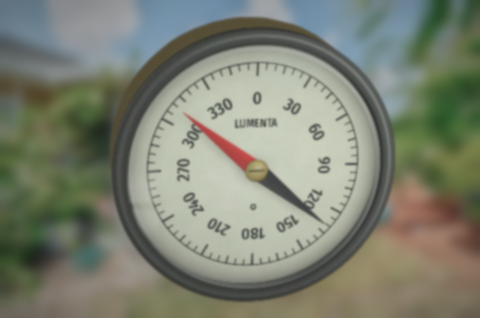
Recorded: {"value": 310, "unit": "°"}
